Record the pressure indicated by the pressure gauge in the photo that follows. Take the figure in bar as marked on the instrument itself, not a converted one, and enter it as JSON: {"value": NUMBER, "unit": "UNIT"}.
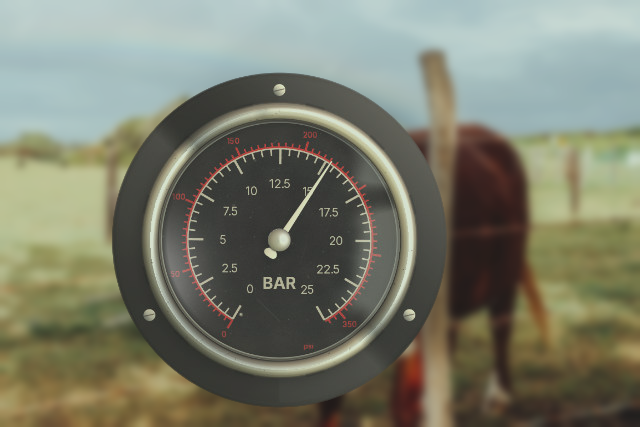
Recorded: {"value": 15.25, "unit": "bar"}
